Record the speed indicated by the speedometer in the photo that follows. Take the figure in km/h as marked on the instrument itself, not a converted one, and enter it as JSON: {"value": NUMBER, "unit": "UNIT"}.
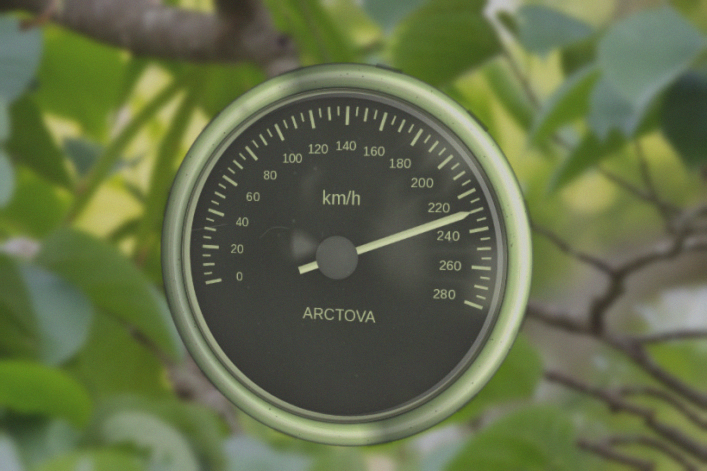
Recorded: {"value": 230, "unit": "km/h"}
